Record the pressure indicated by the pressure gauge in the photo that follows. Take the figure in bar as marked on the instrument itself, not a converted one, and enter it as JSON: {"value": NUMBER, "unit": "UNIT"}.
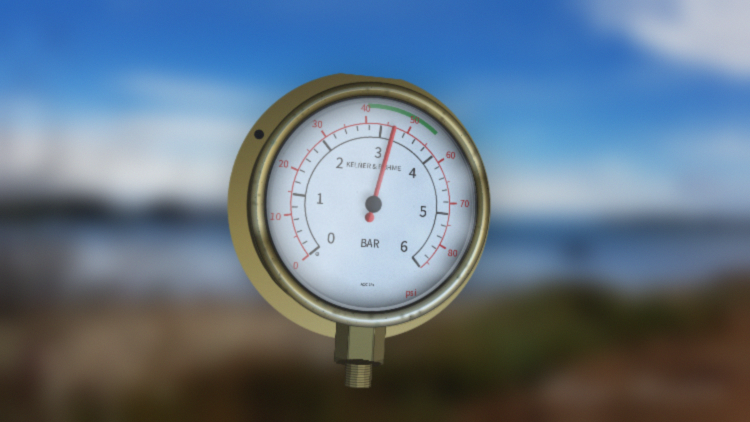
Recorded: {"value": 3.2, "unit": "bar"}
